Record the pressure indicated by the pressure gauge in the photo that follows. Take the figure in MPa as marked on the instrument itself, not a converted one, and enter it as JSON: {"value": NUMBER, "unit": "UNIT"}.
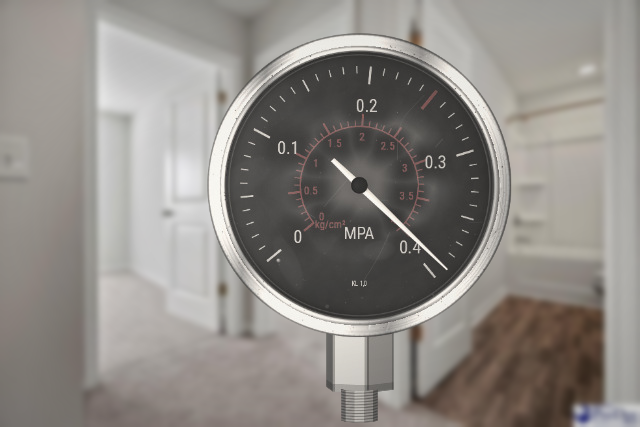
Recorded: {"value": 0.39, "unit": "MPa"}
